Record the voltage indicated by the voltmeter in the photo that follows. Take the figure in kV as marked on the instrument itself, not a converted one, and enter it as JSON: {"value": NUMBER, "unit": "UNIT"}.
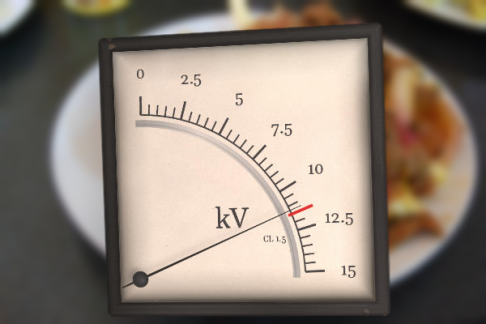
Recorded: {"value": 11.25, "unit": "kV"}
